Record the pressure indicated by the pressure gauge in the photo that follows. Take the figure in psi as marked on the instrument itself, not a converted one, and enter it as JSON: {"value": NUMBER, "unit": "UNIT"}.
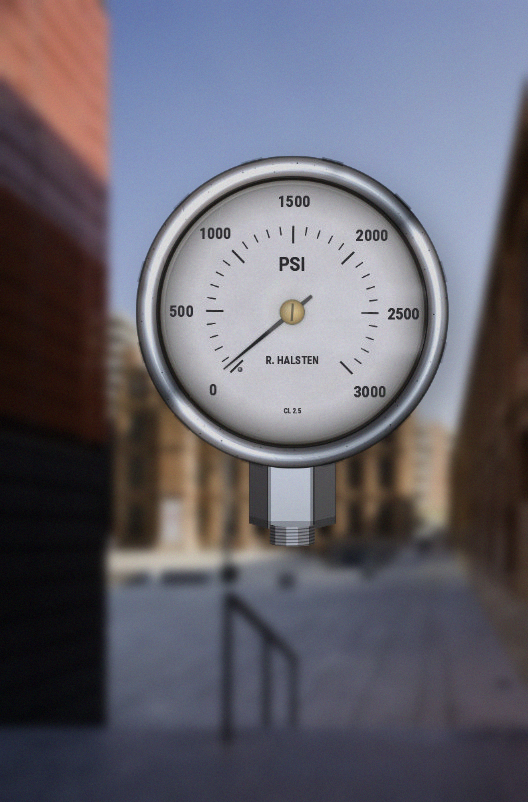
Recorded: {"value": 50, "unit": "psi"}
